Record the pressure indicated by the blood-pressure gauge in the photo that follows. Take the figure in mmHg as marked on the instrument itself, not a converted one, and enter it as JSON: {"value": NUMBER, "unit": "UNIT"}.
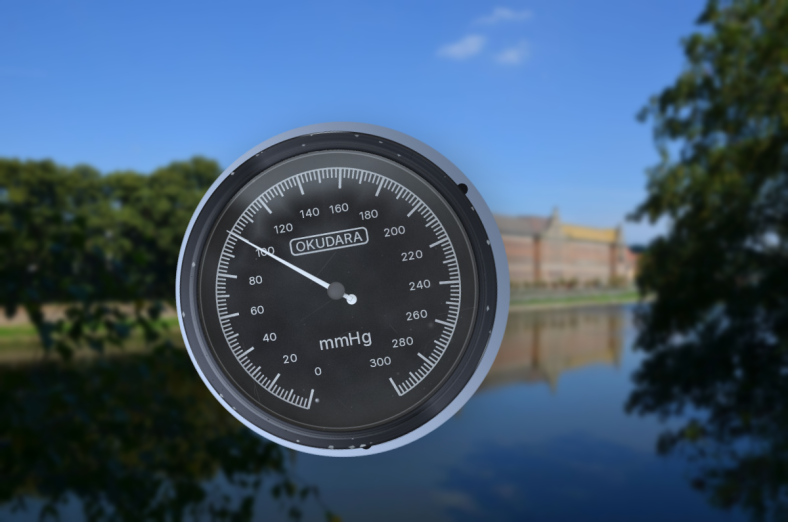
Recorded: {"value": 100, "unit": "mmHg"}
